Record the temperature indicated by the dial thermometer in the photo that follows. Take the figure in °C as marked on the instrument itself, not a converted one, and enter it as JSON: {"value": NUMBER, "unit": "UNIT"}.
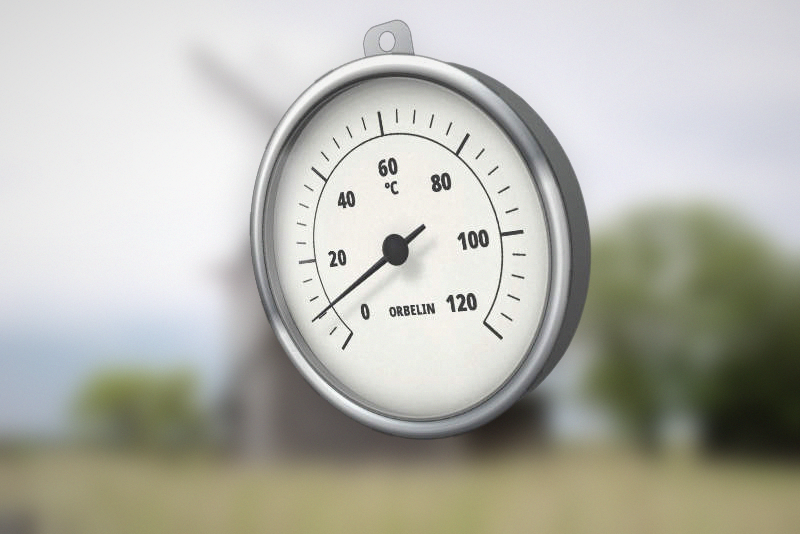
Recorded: {"value": 8, "unit": "°C"}
